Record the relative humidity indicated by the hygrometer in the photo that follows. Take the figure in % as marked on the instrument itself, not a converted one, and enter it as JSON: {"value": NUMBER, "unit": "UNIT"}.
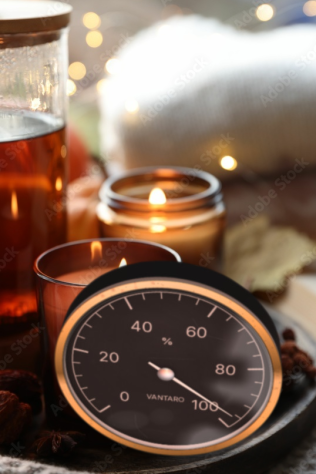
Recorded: {"value": 96, "unit": "%"}
